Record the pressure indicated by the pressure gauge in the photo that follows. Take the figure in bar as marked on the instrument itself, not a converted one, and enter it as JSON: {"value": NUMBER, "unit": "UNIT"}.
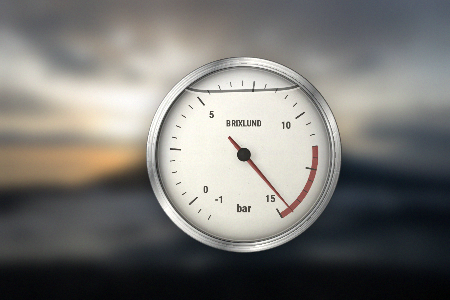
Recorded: {"value": 14.5, "unit": "bar"}
